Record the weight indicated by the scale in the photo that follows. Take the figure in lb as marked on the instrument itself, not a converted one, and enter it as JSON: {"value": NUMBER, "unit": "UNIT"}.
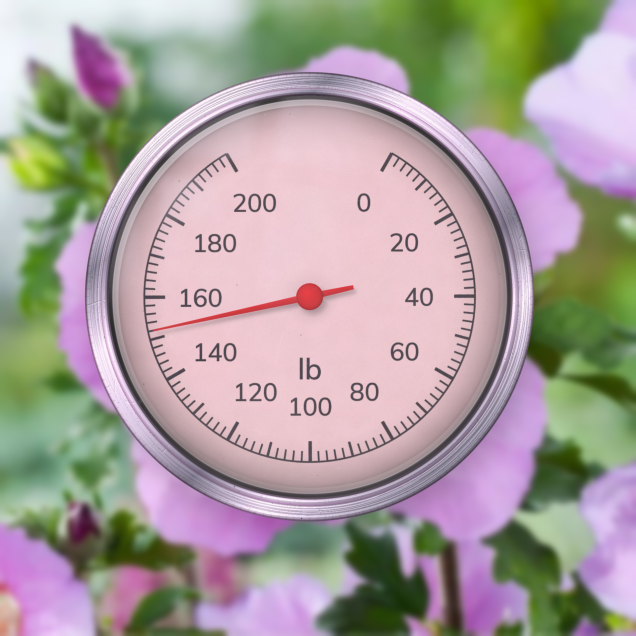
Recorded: {"value": 152, "unit": "lb"}
